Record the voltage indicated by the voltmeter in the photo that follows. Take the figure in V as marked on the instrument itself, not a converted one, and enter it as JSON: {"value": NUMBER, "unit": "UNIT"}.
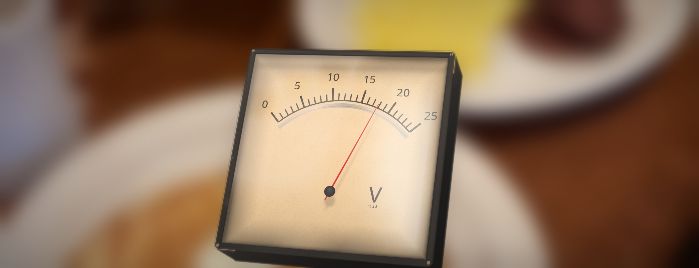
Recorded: {"value": 18, "unit": "V"}
